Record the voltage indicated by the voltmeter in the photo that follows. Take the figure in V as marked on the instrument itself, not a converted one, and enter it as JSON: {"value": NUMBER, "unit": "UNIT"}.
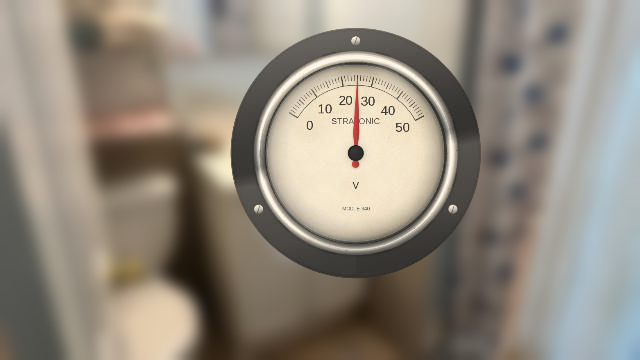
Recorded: {"value": 25, "unit": "V"}
